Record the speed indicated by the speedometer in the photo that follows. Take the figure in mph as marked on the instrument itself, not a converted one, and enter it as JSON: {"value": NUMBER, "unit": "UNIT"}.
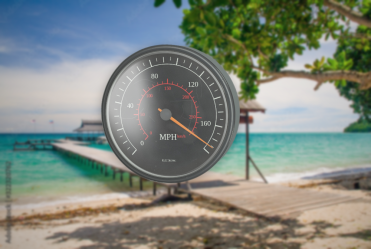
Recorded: {"value": 175, "unit": "mph"}
